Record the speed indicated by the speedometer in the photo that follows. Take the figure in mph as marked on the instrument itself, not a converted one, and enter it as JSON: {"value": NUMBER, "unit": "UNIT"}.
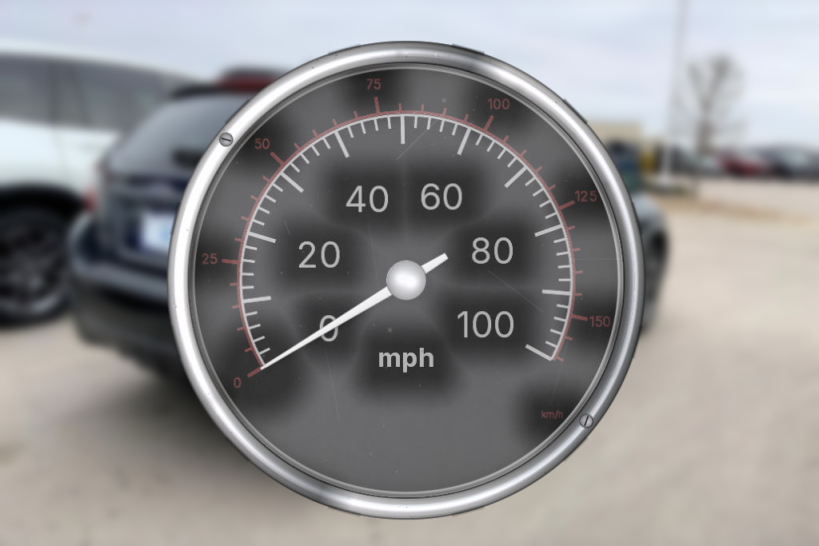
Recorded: {"value": 0, "unit": "mph"}
